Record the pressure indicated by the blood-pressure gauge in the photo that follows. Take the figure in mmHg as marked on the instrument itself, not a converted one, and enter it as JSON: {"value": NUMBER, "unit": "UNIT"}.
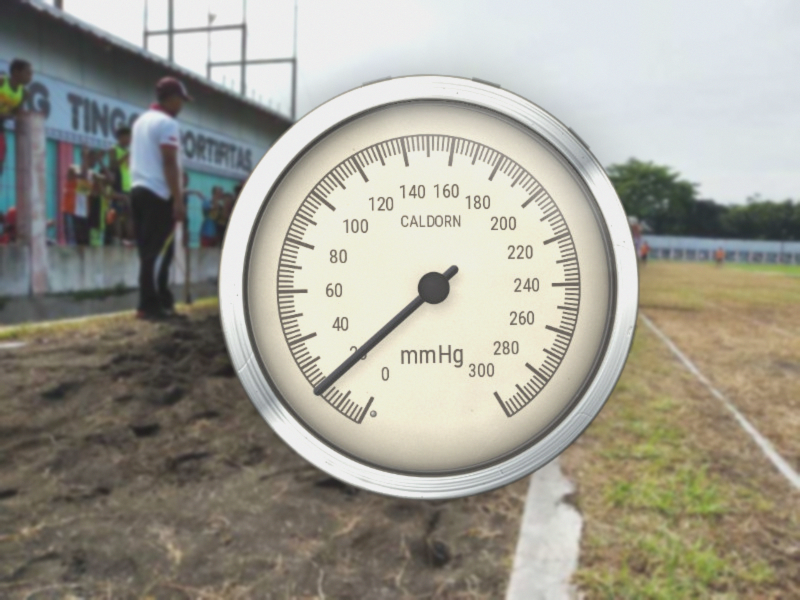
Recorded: {"value": 20, "unit": "mmHg"}
